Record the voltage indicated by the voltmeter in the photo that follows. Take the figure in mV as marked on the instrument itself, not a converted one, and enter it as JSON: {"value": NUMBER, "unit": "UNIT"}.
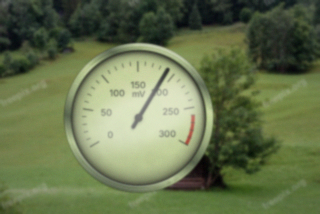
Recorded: {"value": 190, "unit": "mV"}
